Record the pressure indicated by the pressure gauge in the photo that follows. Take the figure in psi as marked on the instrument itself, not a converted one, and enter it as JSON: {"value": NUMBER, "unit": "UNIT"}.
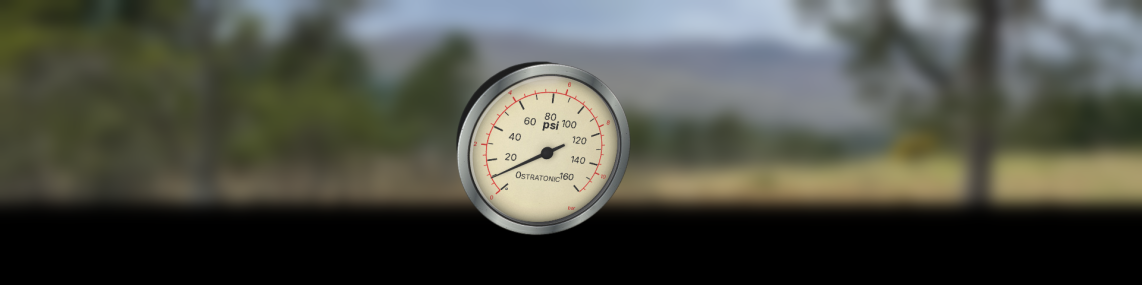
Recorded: {"value": 10, "unit": "psi"}
